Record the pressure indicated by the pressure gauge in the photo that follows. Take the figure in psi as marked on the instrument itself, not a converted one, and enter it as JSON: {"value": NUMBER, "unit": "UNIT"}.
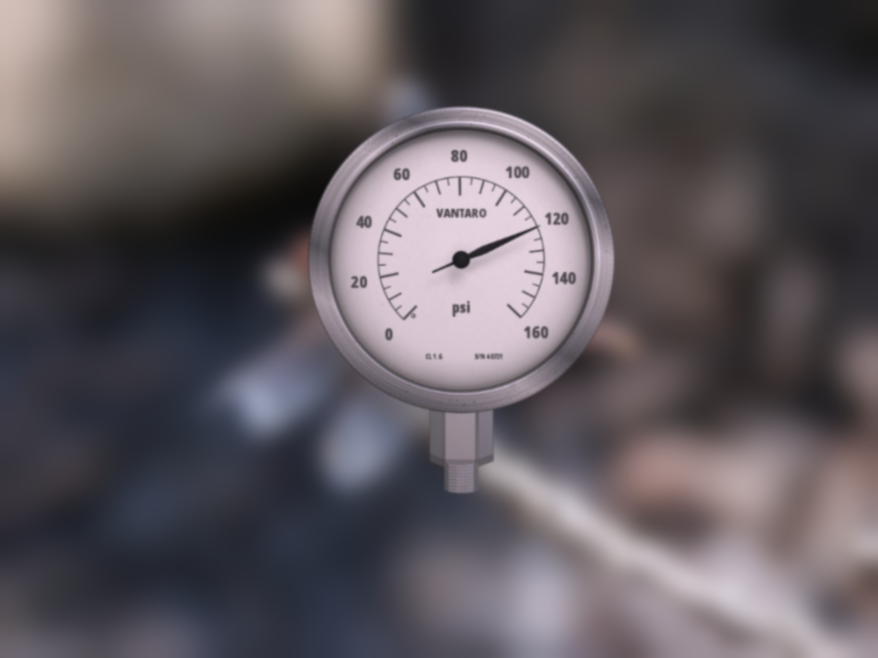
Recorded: {"value": 120, "unit": "psi"}
